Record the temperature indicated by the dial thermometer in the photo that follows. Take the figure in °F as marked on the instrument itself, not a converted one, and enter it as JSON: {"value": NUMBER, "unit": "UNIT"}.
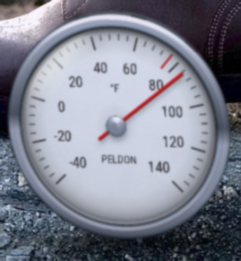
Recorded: {"value": 84, "unit": "°F"}
